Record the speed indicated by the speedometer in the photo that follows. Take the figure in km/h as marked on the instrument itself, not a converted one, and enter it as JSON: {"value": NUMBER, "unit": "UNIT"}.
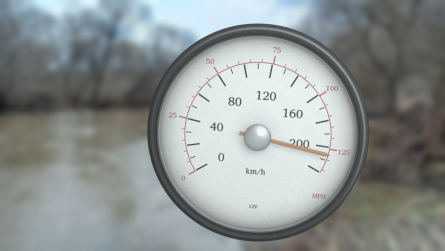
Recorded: {"value": 205, "unit": "km/h"}
